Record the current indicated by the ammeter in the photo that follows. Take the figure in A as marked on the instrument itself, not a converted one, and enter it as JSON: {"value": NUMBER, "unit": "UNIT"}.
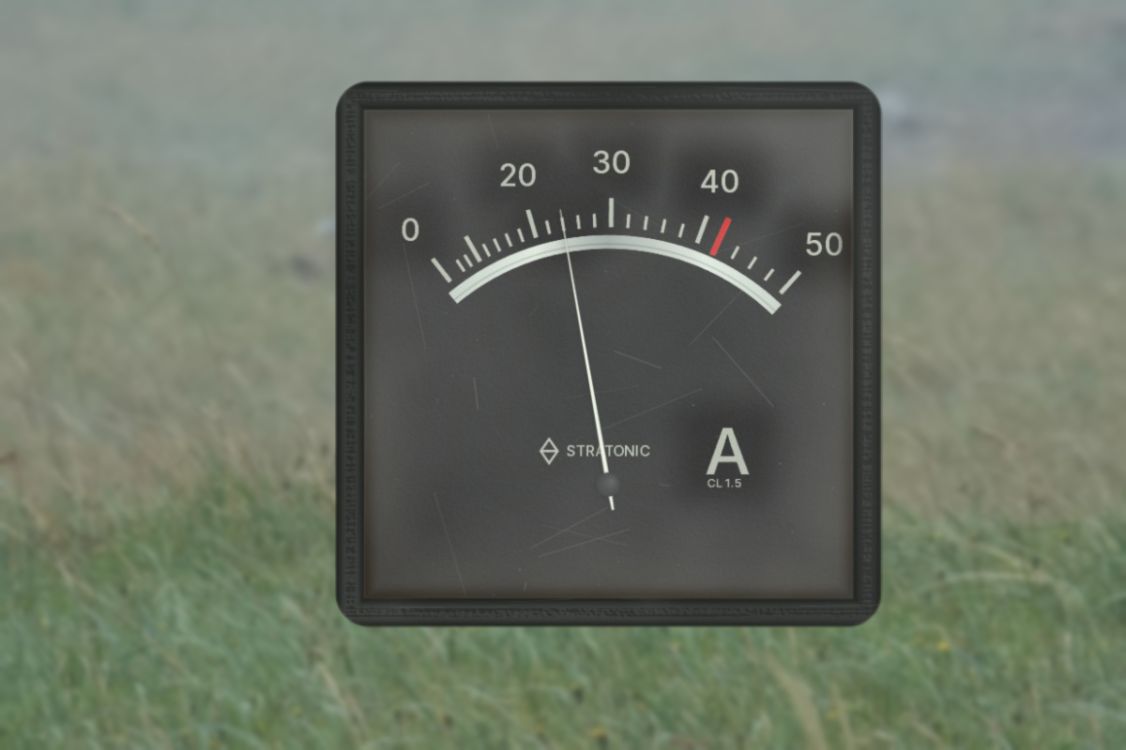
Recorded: {"value": 24, "unit": "A"}
